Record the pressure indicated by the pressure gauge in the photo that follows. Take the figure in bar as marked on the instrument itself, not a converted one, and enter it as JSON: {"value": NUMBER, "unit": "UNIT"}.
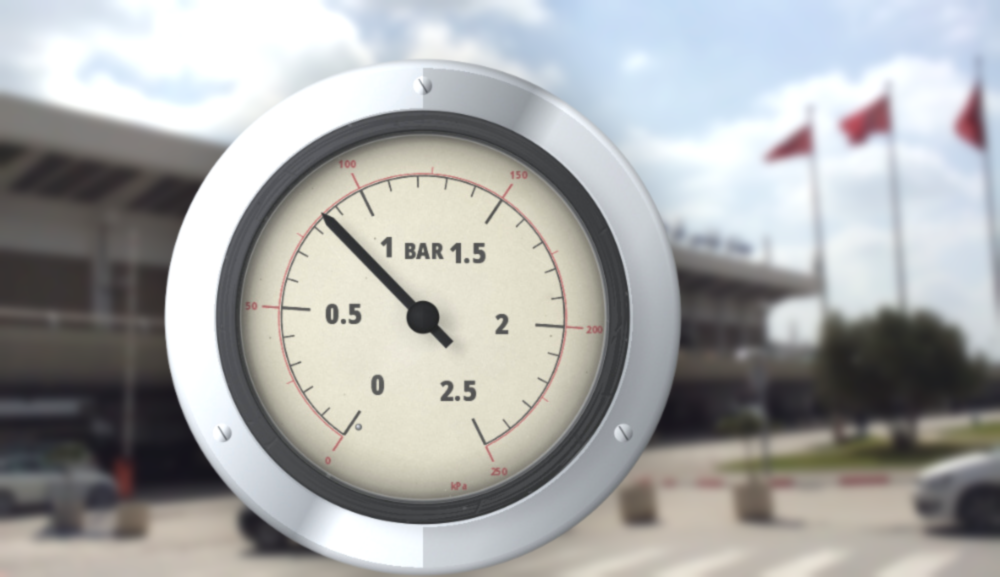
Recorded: {"value": 0.85, "unit": "bar"}
